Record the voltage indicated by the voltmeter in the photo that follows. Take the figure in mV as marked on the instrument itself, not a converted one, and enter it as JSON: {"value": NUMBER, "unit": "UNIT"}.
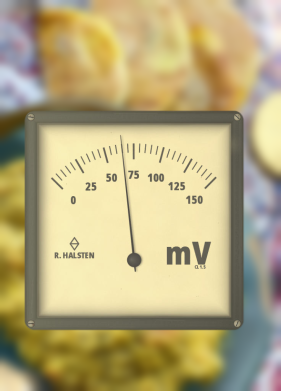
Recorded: {"value": 65, "unit": "mV"}
